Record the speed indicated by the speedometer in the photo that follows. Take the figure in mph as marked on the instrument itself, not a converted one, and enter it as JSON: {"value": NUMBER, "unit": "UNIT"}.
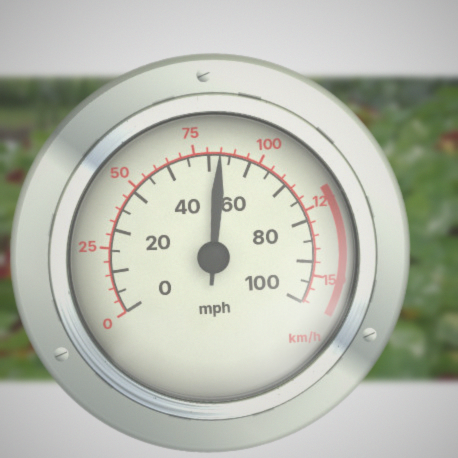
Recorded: {"value": 52.5, "unit": "mph"}
